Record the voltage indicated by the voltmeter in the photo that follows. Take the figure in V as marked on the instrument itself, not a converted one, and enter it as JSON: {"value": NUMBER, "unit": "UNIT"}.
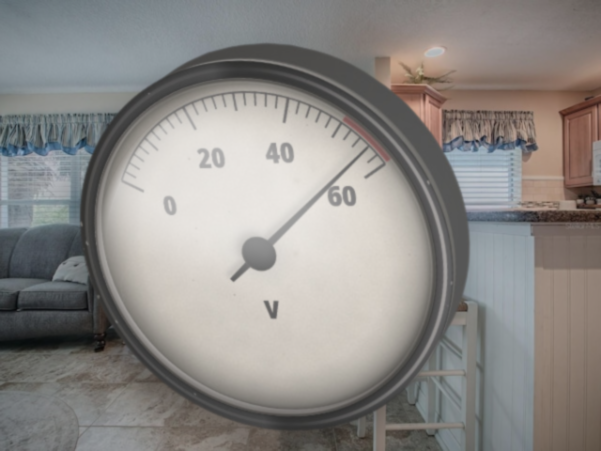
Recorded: {"value": 56, "unit": "V"}
